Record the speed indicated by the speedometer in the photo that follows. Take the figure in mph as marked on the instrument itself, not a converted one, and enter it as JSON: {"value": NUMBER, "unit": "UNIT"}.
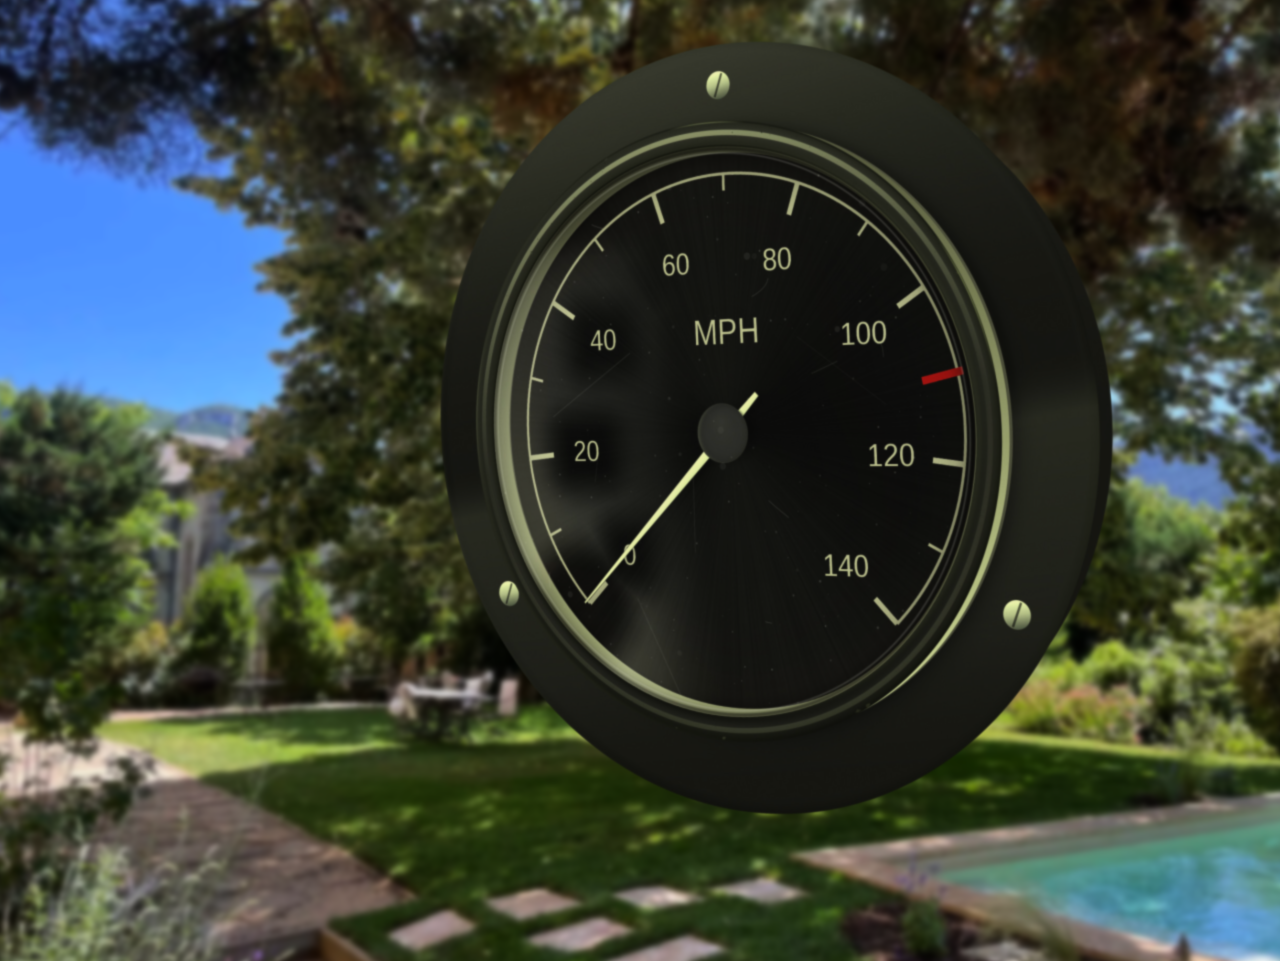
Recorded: {"value": 0, "unit": "mph"}
